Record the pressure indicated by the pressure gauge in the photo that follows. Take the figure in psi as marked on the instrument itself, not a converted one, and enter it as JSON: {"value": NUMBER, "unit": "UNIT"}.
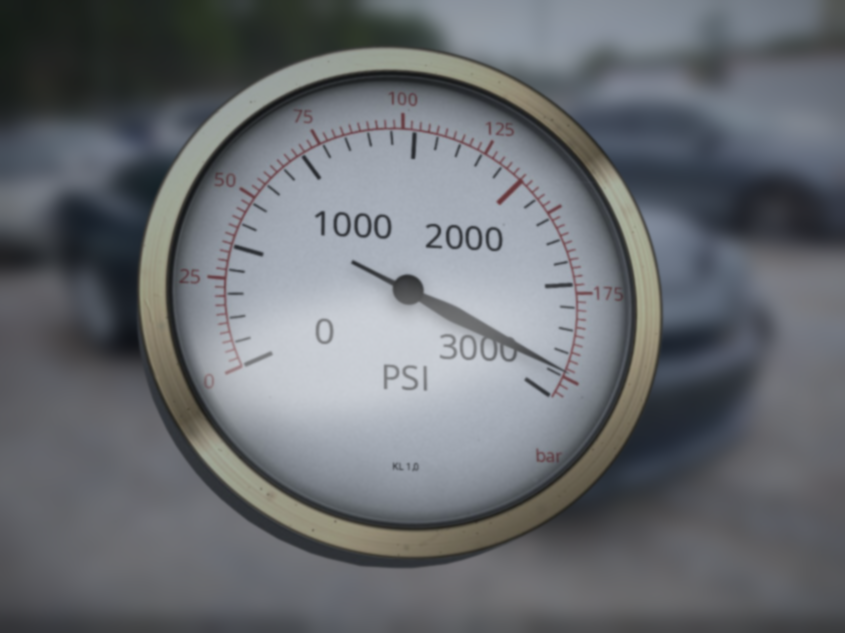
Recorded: {"value": 2900, "unit": "psi"}
